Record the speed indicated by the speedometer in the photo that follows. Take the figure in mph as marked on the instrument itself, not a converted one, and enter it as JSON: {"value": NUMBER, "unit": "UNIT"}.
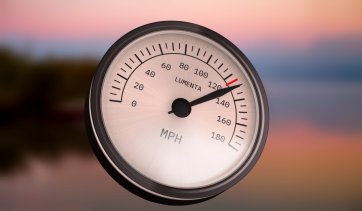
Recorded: {"value": 130, "unit": "mph"}
